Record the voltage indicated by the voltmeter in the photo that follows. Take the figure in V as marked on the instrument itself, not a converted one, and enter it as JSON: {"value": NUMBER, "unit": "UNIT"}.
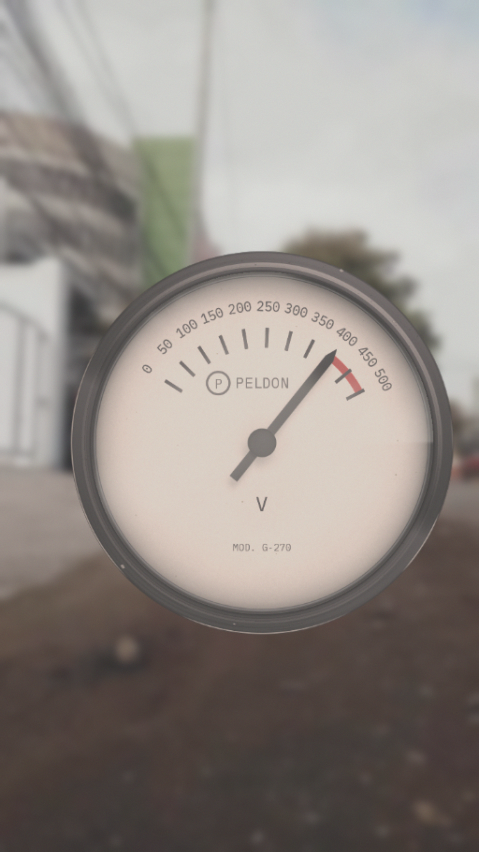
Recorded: {"value": 400, "unit": "V"}
